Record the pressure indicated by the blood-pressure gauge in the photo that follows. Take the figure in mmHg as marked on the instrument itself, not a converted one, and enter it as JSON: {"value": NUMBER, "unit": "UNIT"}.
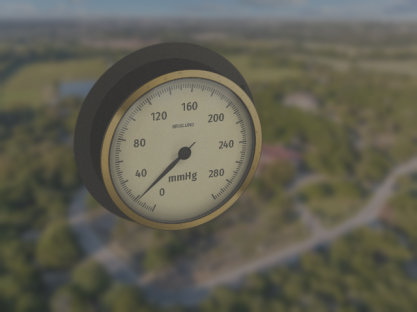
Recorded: {"value": 20, "unit": "mmHg"}
